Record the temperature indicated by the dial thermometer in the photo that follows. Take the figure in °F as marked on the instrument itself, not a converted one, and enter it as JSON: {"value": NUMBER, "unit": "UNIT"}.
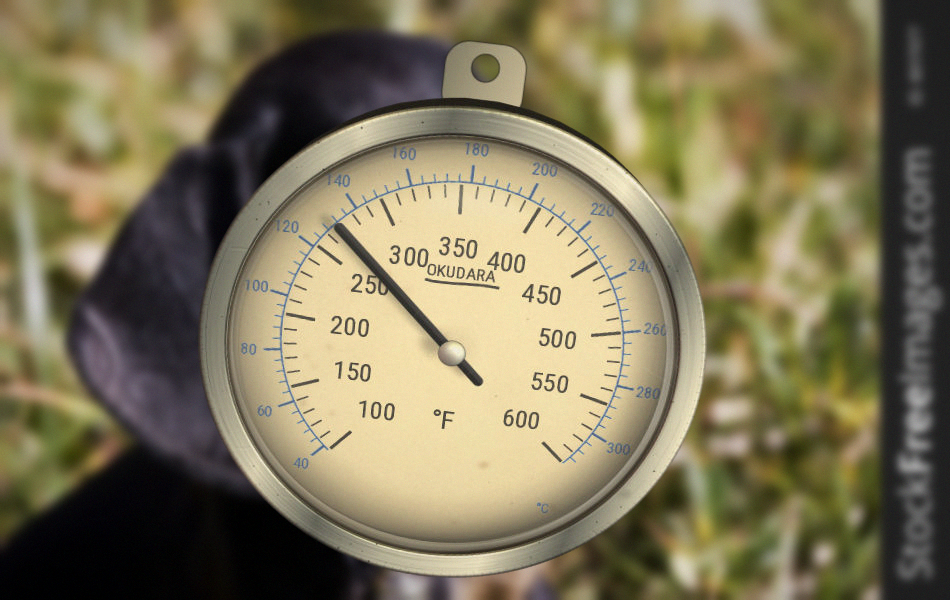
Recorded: {"value": 270, "unit": "°F"}
